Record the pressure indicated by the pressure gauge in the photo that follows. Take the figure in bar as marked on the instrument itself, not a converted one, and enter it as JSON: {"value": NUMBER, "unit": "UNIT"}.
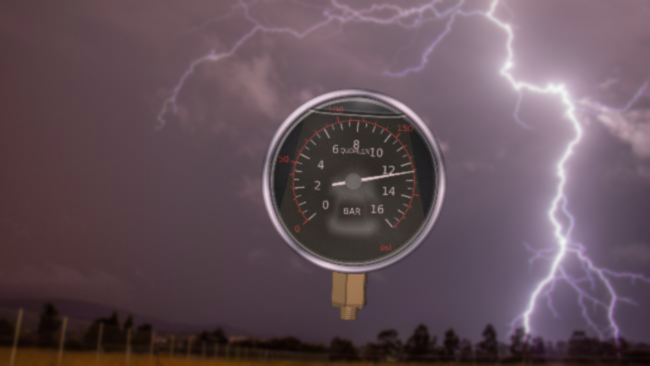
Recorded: {"value": 12.5, "unit": "bar"}
